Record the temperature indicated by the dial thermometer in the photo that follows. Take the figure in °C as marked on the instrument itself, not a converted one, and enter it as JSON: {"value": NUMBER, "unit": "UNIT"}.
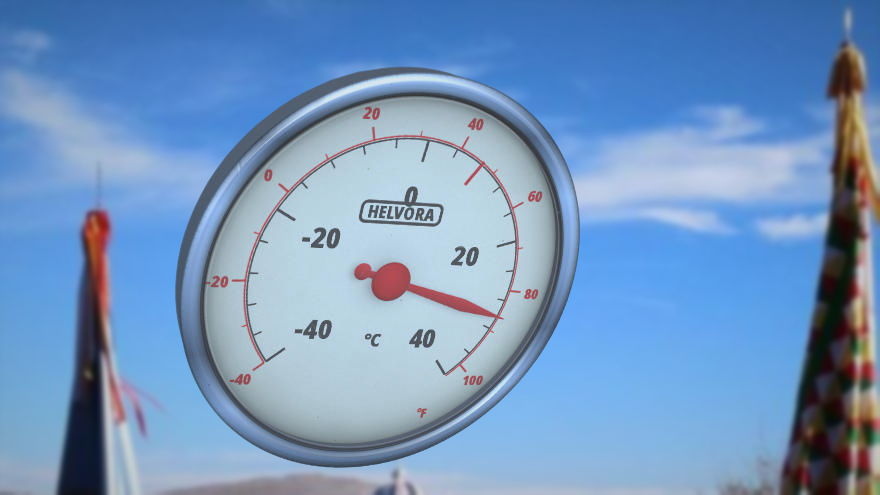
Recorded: {"value": 30, "unit": "°C"}
